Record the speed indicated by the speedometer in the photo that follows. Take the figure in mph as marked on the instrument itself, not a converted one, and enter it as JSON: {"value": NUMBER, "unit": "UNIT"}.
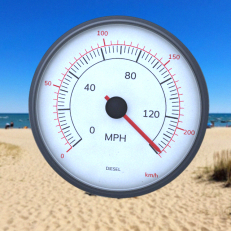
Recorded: {"value": 138, "unit": "mph"}
